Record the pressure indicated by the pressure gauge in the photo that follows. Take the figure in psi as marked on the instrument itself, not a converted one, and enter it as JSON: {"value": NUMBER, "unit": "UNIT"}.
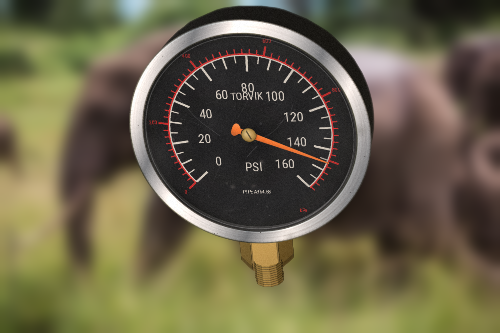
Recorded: {"value": 145, "unit": "psi"}
